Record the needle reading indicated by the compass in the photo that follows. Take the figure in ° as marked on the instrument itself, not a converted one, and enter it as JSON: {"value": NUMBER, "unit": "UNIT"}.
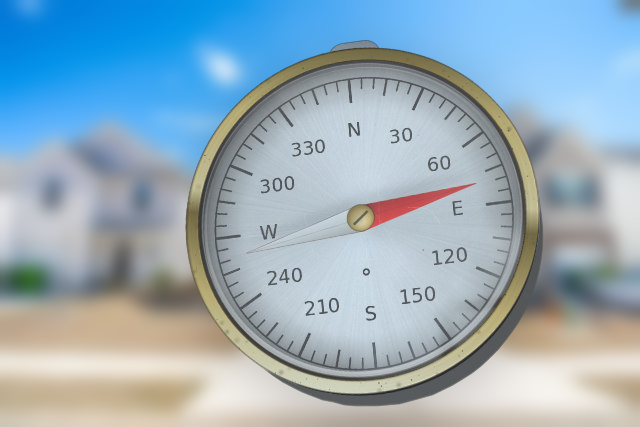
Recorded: {"value": 80, "unit": "°"}
